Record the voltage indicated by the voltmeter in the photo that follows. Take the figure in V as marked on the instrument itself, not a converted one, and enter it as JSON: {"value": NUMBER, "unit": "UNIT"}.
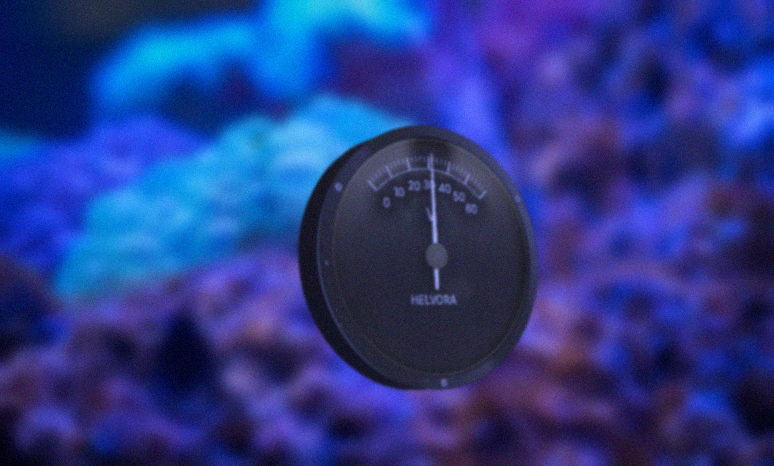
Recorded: {"value": 30, "unit": "V"}
